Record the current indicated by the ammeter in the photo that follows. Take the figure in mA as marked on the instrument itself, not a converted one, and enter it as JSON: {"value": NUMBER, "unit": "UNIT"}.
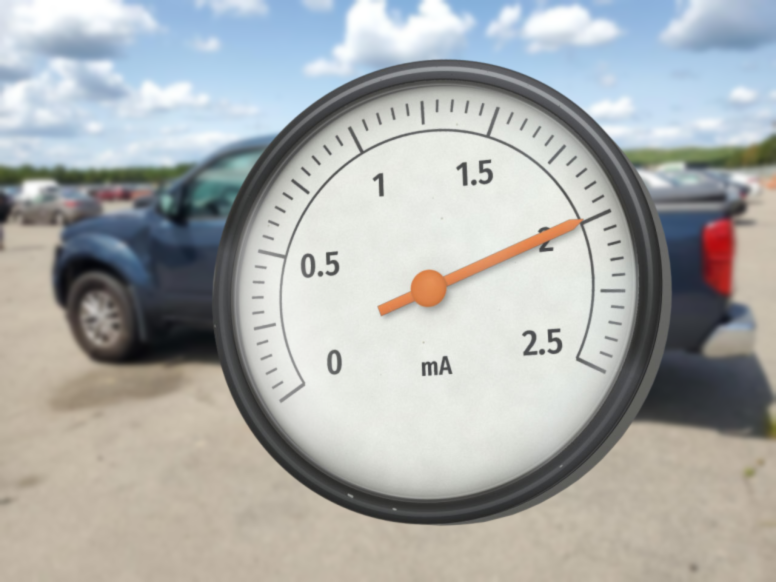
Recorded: {"value": 2, "unit": "mA"}
